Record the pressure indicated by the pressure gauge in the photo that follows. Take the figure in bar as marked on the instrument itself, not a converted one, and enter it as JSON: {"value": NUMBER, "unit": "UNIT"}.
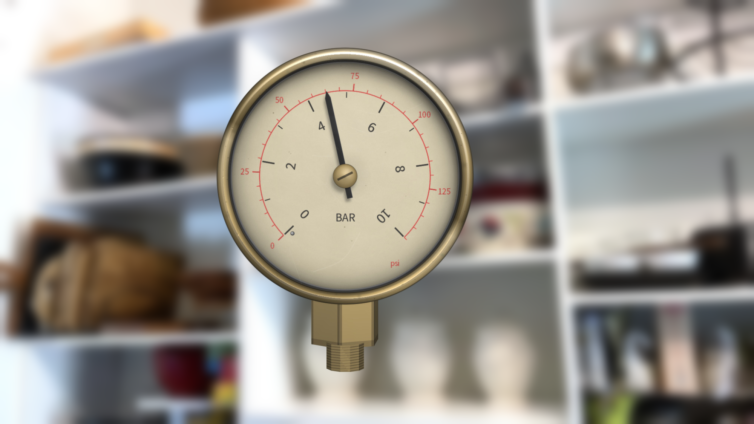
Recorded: {"value": 4.5, "unit": "bar"}
